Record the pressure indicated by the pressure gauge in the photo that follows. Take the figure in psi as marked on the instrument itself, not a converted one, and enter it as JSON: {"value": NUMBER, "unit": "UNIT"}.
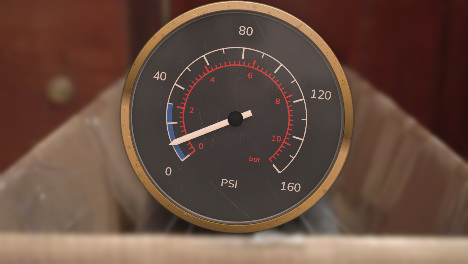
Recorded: {"value": 10, "unit": "psi"}
